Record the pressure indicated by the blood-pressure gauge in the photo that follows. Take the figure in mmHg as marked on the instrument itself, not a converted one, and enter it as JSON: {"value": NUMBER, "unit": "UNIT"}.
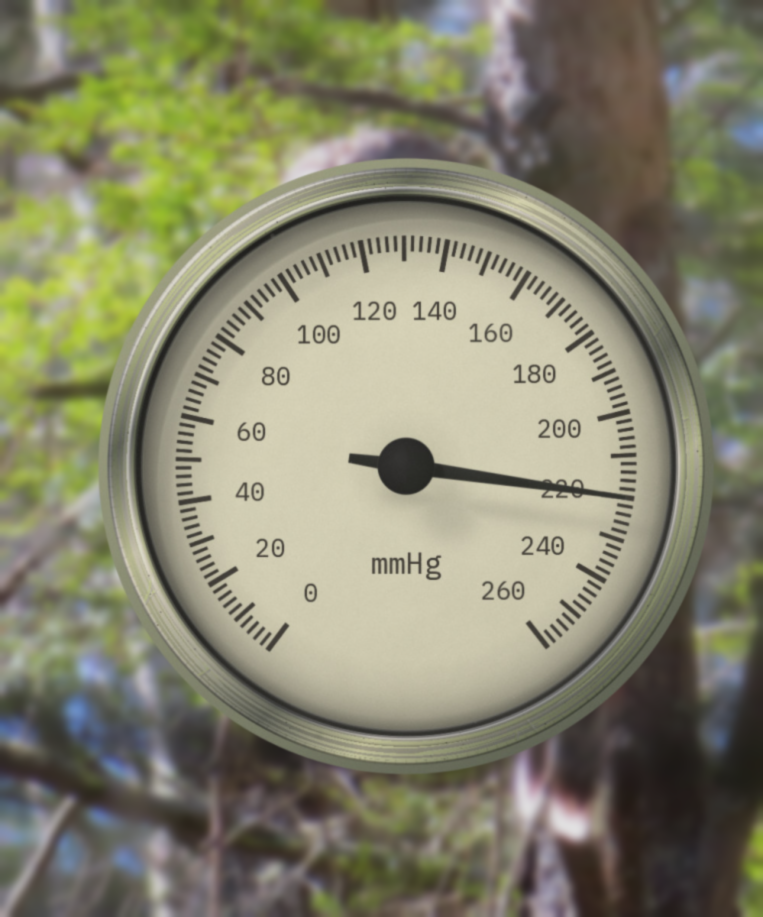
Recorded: {"value": 220, "unit": "mmHg"}
